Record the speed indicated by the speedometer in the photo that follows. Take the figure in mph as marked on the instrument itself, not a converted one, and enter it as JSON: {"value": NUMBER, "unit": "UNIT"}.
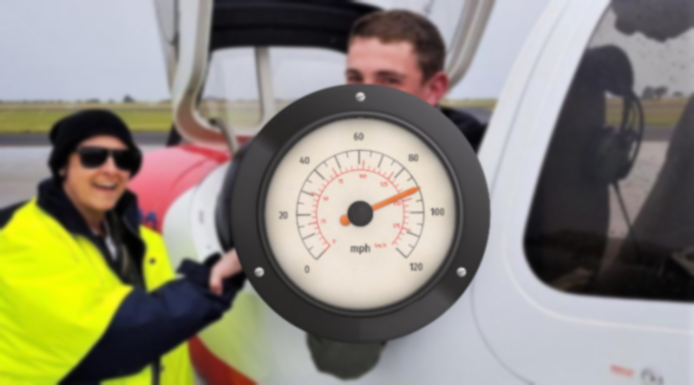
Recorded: {"value": 90, "unit": "mph"}
